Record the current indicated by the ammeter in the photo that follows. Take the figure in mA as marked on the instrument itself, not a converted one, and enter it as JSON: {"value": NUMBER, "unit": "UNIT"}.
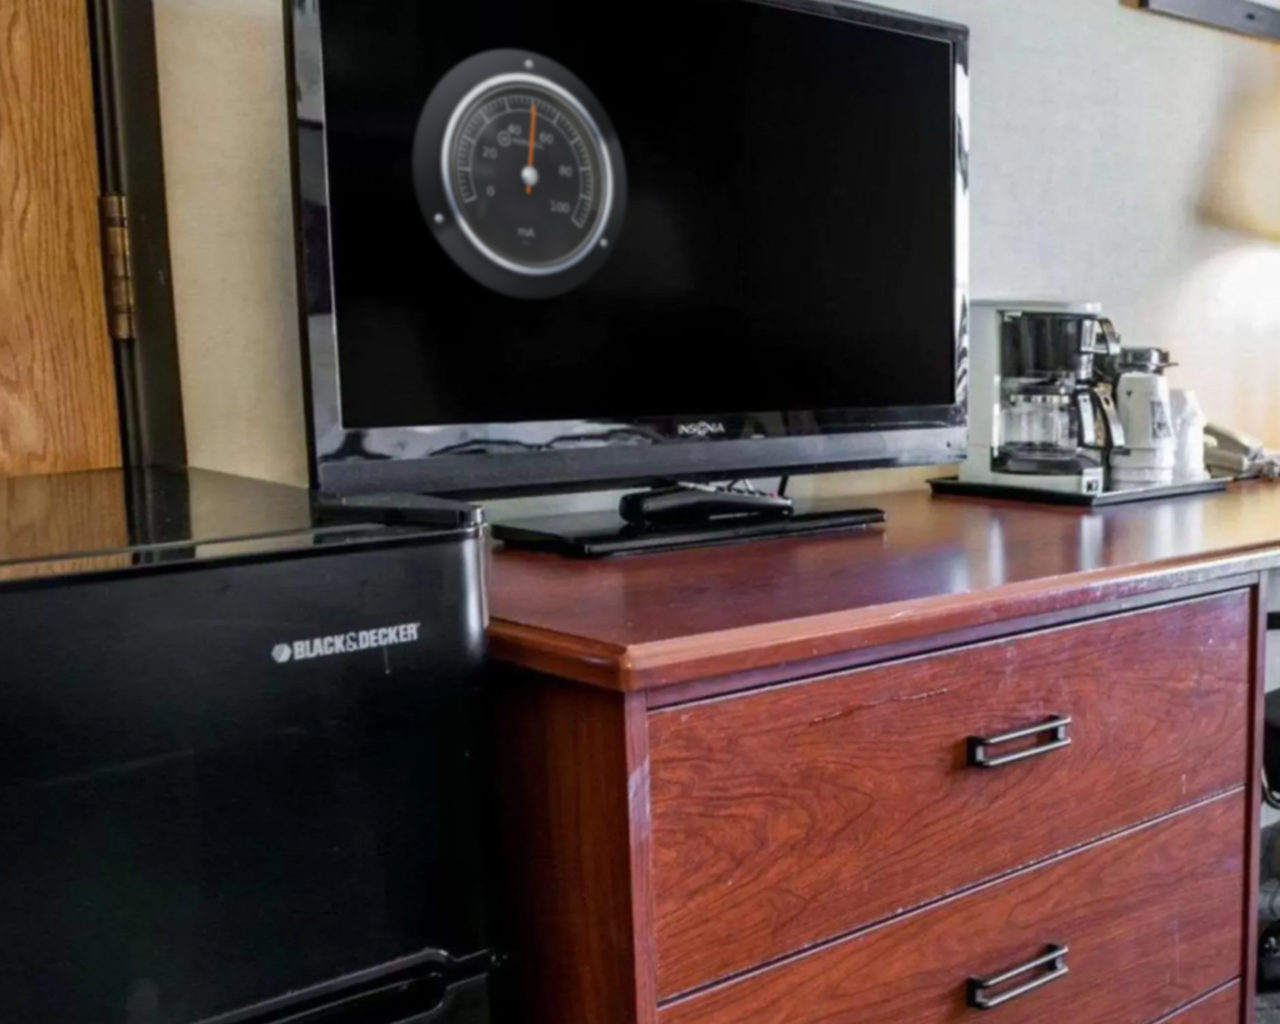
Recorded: {"value": 50, "unit": "mA"}
